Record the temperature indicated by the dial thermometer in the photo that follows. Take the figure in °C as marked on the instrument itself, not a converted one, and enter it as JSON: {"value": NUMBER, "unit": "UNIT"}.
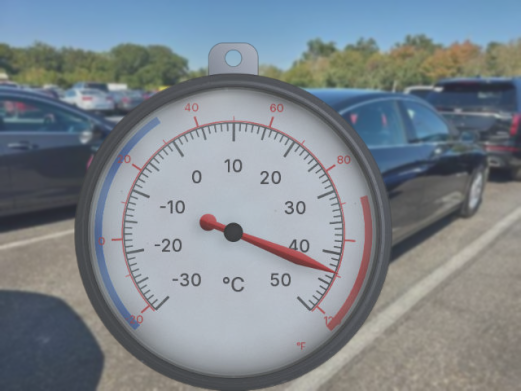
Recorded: {"value": 43, "unit": "°C"}
